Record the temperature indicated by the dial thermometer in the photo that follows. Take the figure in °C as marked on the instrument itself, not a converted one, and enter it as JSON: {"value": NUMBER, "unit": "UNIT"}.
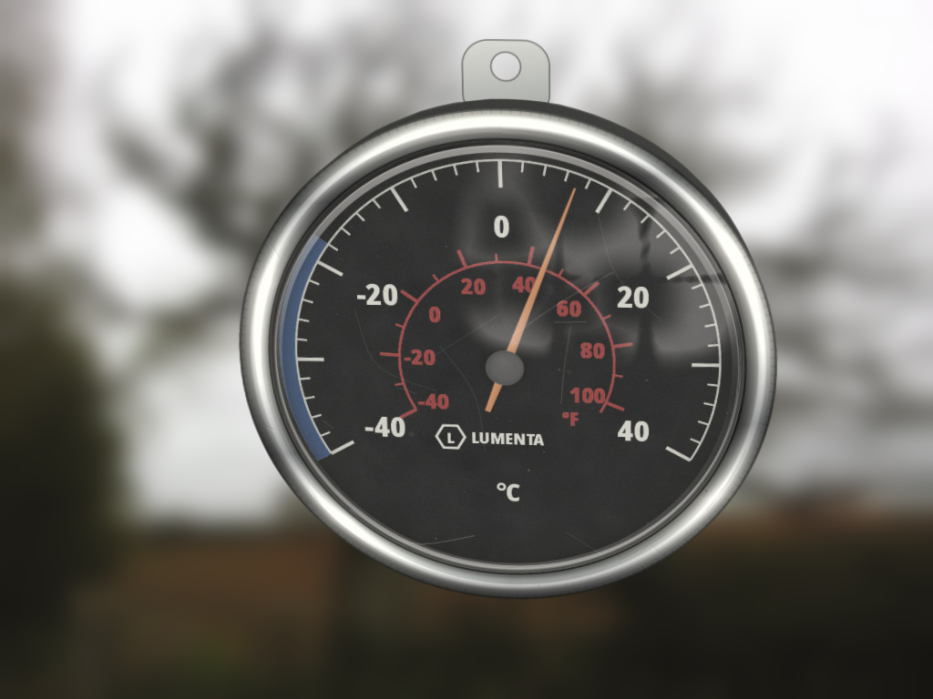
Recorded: {"value": 7, "unit": "°C"}
